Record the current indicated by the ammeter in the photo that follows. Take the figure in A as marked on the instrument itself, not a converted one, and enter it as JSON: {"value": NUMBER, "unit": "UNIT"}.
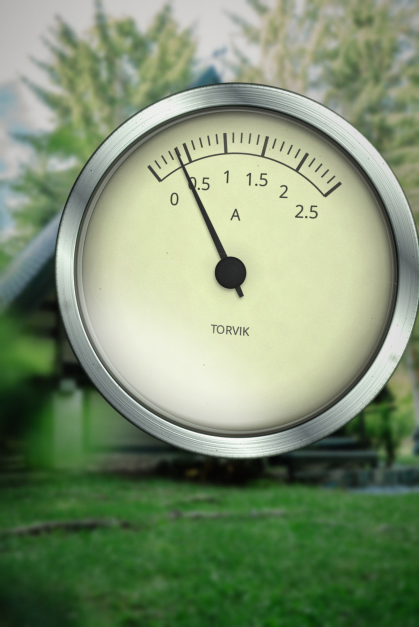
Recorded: {"value": 0.4, "unit": "A"}
